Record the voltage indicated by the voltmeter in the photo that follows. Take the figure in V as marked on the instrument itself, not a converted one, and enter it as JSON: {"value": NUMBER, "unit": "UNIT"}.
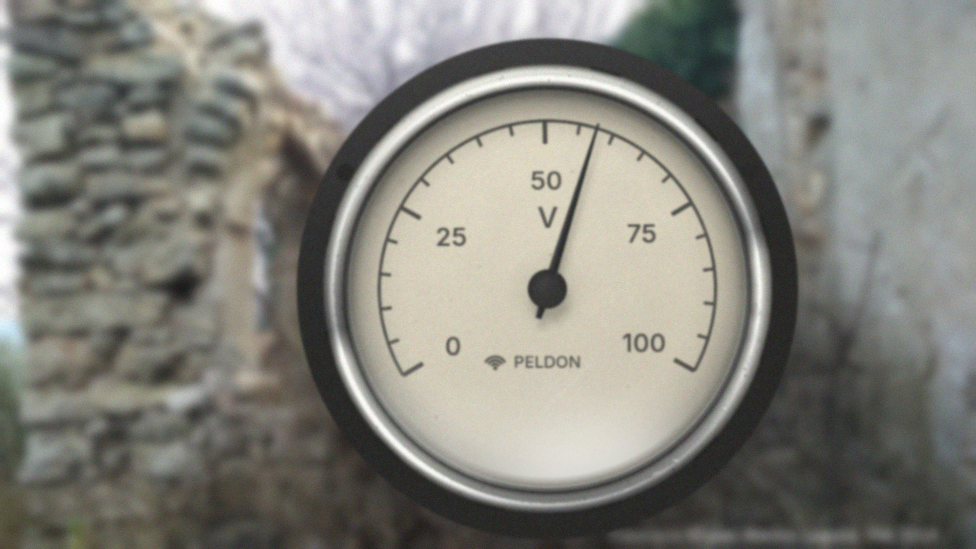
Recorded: {"value": 57.5, "unit": "V"}
